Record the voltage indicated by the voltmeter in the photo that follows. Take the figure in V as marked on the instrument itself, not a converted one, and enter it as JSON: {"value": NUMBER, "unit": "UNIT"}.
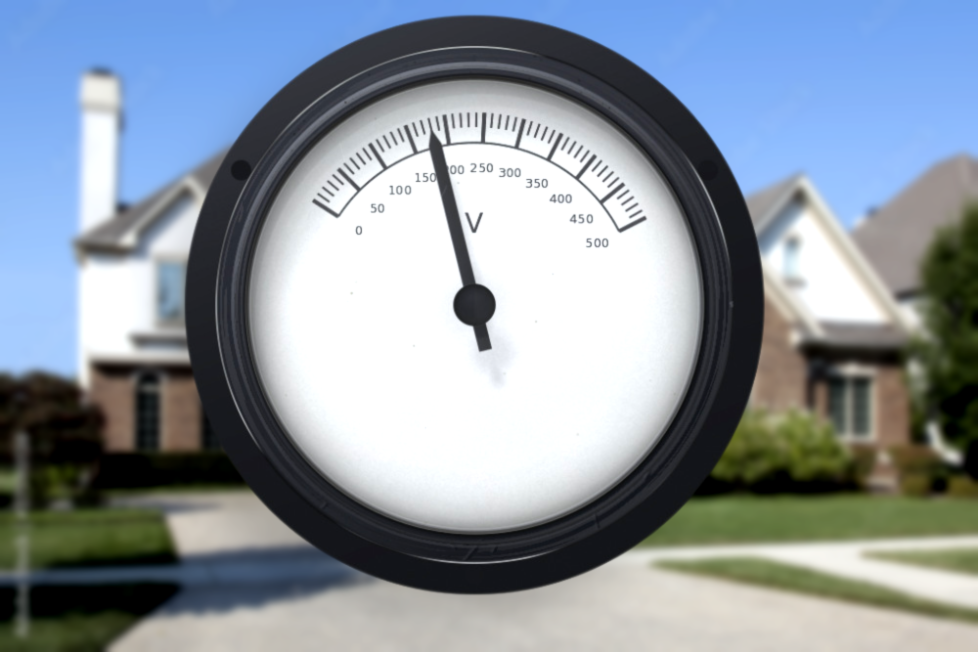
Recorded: {"value": 180, "unit": "V"}
